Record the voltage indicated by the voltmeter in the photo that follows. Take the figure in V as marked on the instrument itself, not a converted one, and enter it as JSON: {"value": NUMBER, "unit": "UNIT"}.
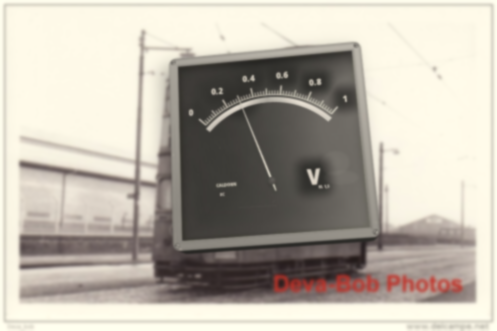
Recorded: {"value": 0.3, "unit": "V"}
